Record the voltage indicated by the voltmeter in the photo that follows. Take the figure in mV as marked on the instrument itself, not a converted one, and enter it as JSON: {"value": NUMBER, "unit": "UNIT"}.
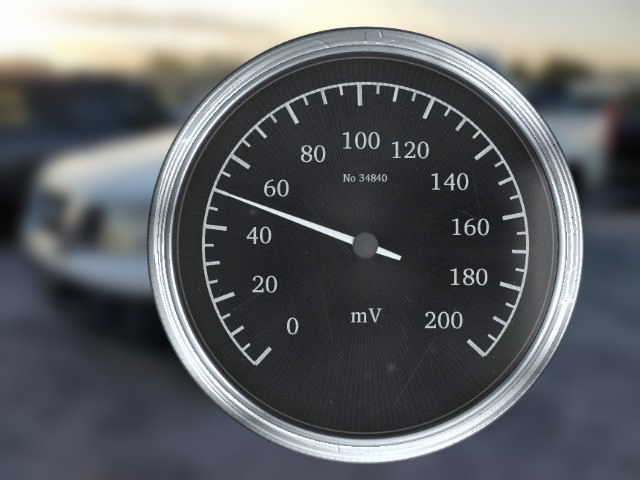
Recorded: {"value": 50, "unit": "mV"}
